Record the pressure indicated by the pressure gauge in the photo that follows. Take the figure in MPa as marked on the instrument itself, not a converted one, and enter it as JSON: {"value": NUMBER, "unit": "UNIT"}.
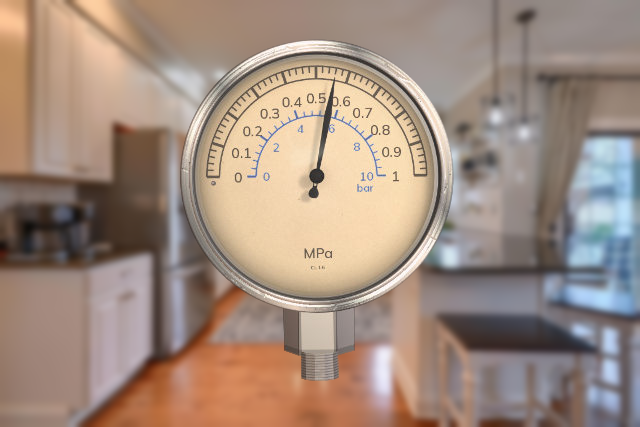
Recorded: {"value": 0.56, "unit": "MPa"}
